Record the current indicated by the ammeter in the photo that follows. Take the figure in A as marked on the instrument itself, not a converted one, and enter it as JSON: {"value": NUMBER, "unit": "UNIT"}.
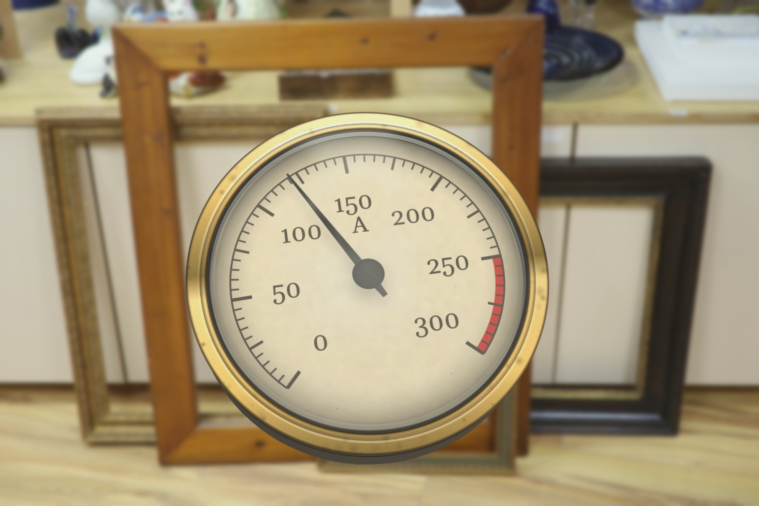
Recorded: {"value": 120, "unit": "A"}
